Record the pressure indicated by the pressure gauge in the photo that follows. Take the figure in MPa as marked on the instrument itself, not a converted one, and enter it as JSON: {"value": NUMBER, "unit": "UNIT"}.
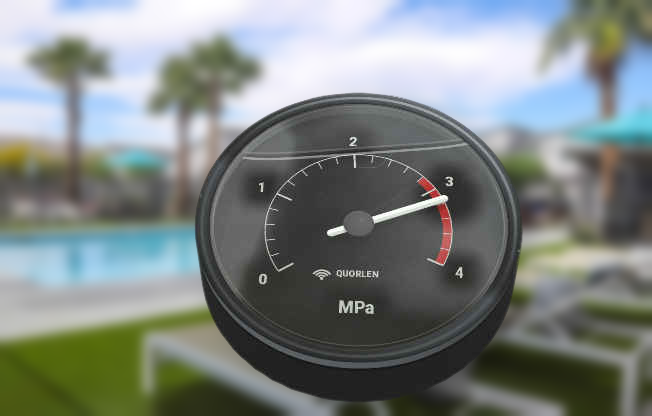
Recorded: {"value": 3.2, "unit": "MPa"}
